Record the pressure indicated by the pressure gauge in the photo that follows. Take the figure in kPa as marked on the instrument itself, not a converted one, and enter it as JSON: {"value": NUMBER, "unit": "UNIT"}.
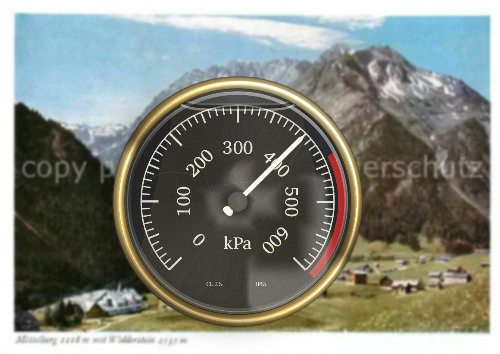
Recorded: {"value": 400, "unit": "kPa"}
